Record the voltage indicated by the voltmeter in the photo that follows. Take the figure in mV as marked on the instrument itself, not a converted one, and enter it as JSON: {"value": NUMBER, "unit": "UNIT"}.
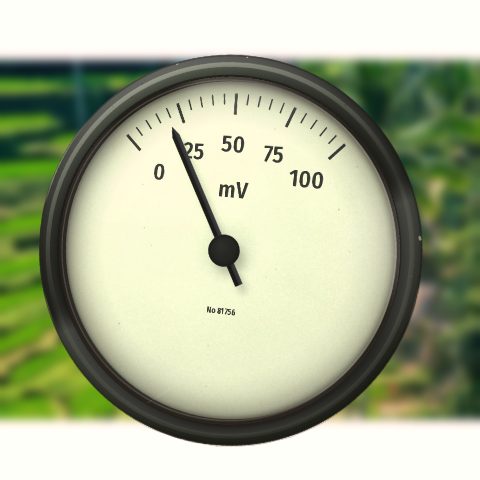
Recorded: {"value": 20, "unit": "mV"}
